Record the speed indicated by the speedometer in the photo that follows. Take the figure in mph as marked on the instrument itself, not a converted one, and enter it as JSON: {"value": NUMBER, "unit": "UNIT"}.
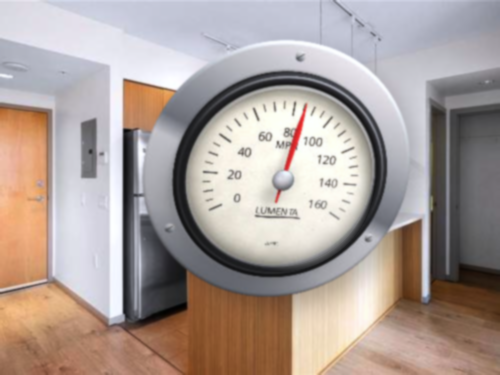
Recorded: {"value": 85, "unit": "mph"}
